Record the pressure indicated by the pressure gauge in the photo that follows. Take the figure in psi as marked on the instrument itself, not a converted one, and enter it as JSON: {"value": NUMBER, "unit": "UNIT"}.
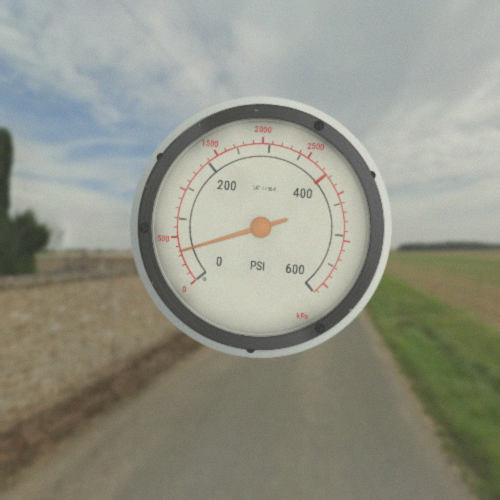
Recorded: {"value": 50, "unit": "psi"}
